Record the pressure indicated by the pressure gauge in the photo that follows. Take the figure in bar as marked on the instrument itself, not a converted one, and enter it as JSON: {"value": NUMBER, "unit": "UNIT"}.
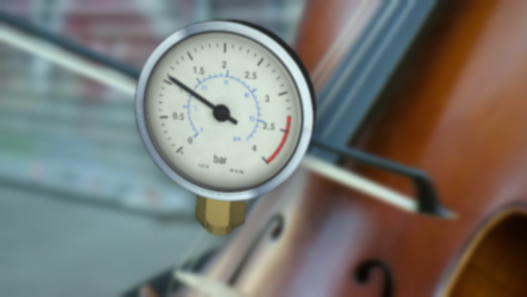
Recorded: {"value": 1.1, "unit": "bar"}
